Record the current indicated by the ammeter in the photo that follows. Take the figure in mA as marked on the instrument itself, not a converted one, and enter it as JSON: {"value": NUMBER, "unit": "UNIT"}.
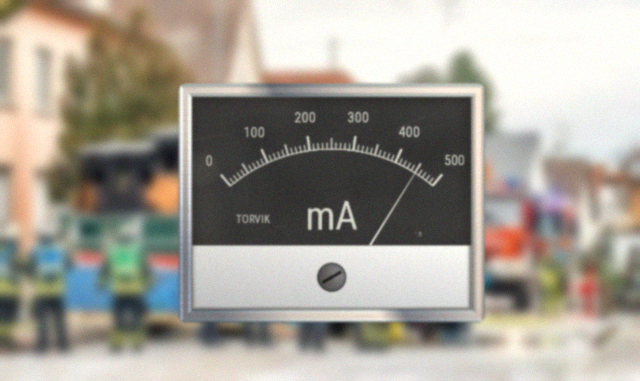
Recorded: {"value": 450, "unit": "mA"}
